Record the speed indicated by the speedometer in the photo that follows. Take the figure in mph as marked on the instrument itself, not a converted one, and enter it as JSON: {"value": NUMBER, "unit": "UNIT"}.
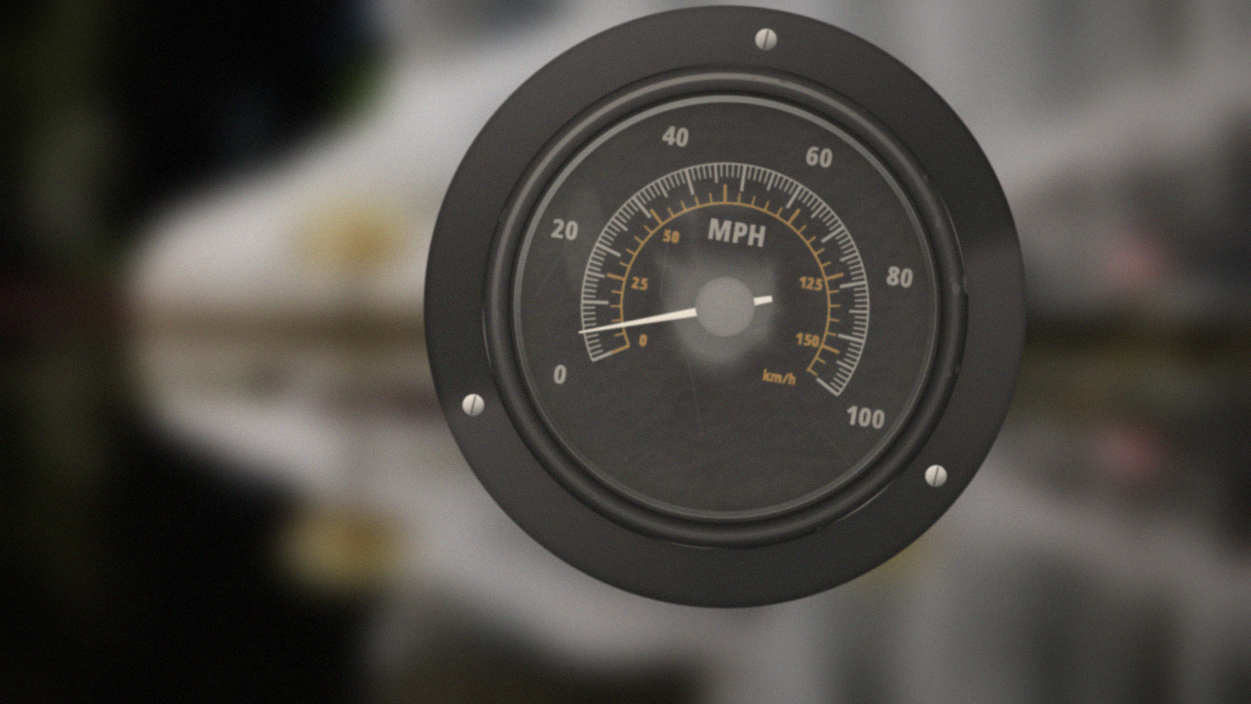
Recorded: {"value": 5, "unit": "mph"}
